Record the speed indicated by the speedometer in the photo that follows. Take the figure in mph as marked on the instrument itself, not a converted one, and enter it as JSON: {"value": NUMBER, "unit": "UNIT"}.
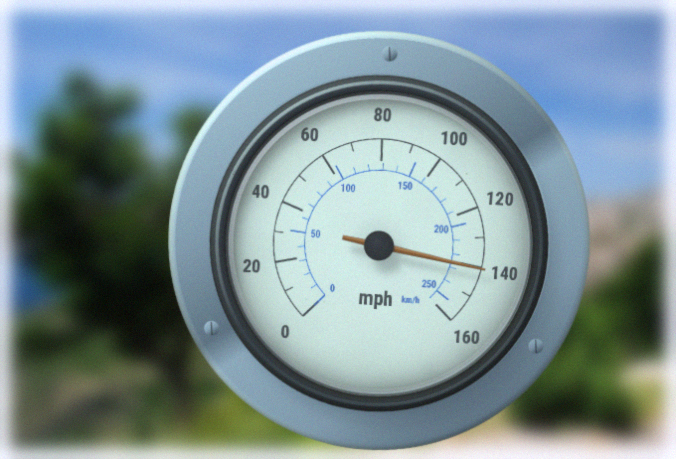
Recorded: {"value": 140, "unit": "mph"}
